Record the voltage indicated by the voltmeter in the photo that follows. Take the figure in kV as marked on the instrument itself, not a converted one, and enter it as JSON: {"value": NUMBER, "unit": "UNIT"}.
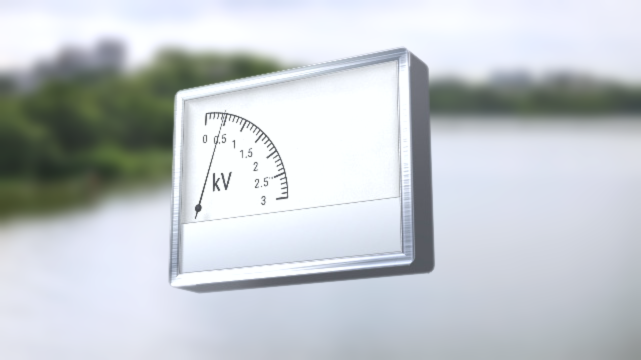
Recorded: {"value": 0.5, "unit": "kV"}
